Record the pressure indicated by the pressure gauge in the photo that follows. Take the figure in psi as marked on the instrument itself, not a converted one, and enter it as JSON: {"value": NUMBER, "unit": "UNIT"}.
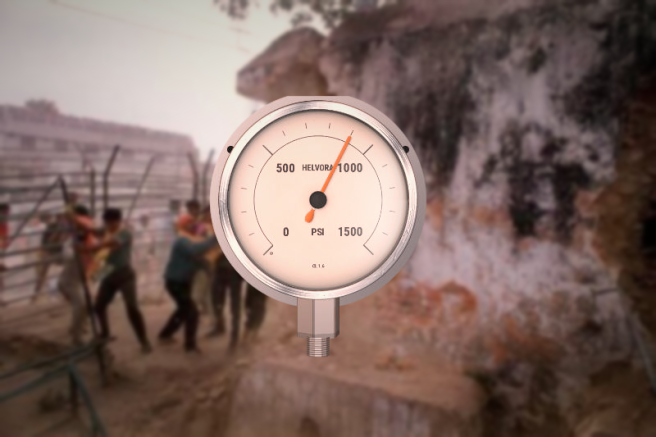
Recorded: {"value": 900, "unit": "psi"}
